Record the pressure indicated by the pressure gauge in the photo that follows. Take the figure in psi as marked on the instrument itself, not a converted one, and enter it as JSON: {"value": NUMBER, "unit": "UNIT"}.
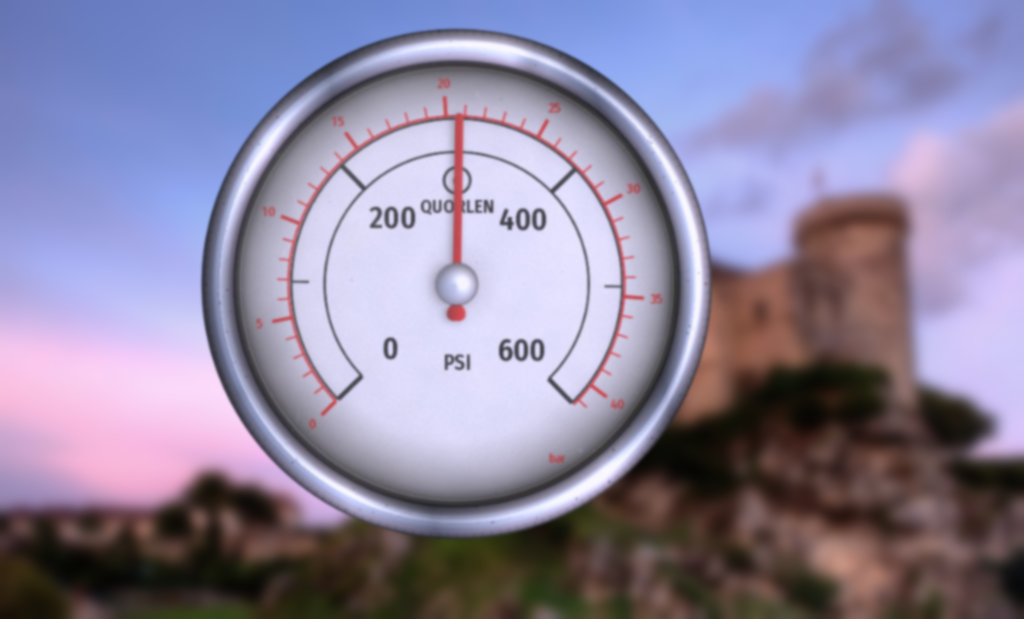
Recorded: {"value": 300, "unit": "psi"}
